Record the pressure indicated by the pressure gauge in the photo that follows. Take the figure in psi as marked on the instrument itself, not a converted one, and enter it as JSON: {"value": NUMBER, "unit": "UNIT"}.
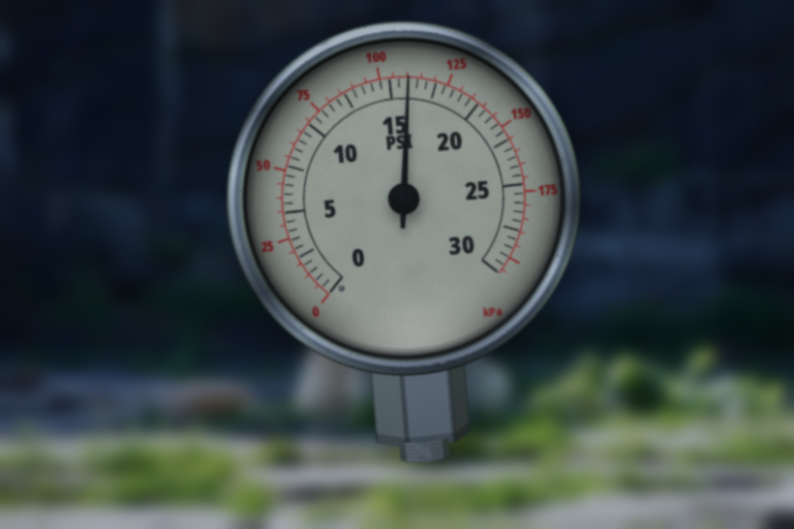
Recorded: {"value": 16, "unit": "psi"}
